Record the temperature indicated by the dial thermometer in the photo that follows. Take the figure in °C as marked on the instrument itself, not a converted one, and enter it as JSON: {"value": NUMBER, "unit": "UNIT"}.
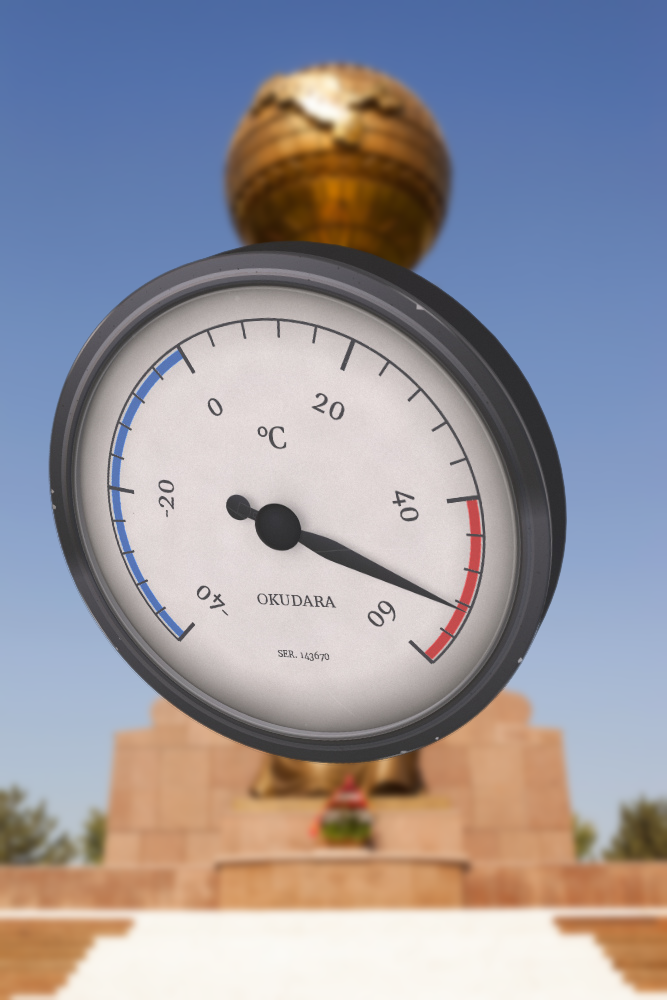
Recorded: {"value": 52, "unit": "°C"}
